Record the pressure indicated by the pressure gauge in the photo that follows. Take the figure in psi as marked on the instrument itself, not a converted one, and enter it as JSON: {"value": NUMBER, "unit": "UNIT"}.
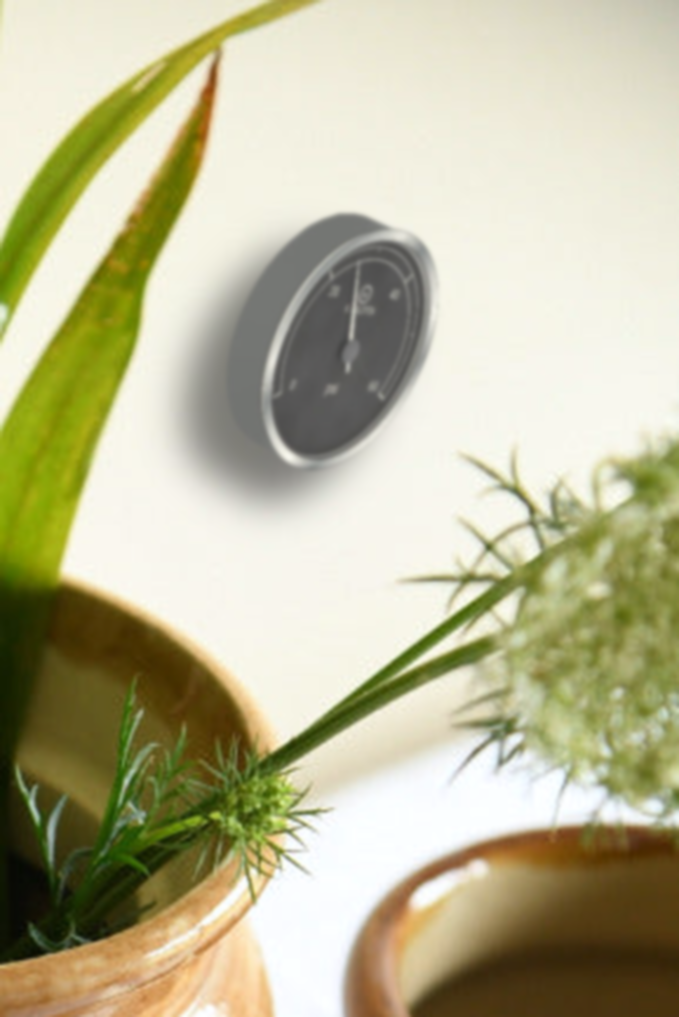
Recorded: {"value": 25, "unit": "psi"}
